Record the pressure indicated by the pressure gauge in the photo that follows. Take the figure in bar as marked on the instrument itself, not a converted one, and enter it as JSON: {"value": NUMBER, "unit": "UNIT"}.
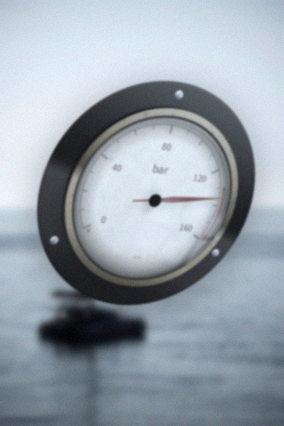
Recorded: {"value": 135, "unit": "bar"}
